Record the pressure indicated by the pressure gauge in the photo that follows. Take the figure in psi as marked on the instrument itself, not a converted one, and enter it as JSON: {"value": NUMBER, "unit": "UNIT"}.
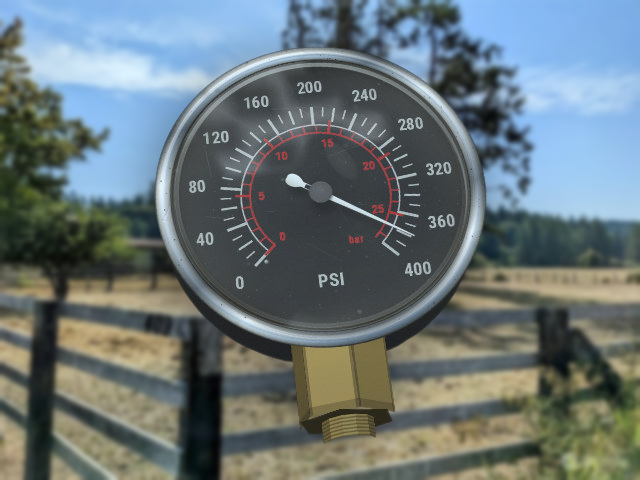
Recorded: {"value": 380, "unit": "psi"}
